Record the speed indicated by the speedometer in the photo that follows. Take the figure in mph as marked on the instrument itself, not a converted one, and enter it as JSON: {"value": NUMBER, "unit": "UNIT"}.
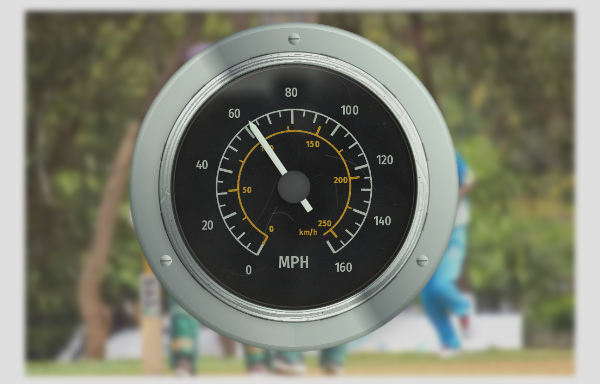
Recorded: {"value": 62.5, "unit": "mph"}
